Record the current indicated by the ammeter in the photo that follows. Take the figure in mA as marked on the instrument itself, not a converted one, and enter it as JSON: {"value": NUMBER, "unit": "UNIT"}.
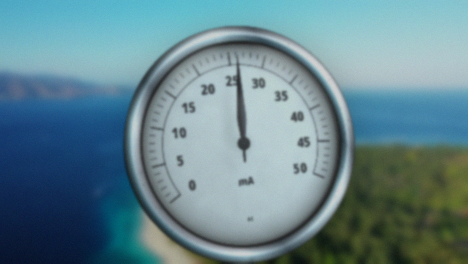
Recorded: {"value": 26, "unit": "mA"}
